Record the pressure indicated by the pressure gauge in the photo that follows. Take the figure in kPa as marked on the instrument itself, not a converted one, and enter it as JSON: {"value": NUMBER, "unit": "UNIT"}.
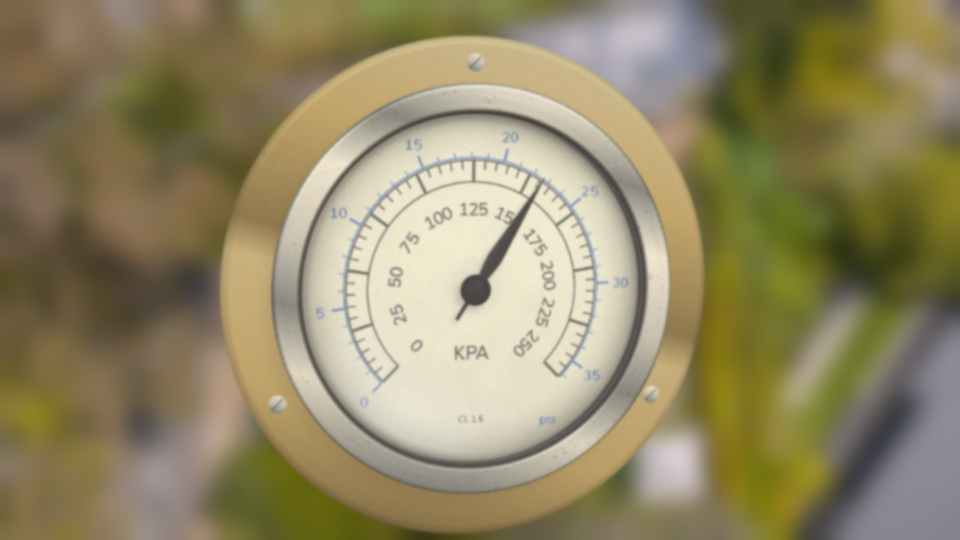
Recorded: {"value": 155, "unit": "kPa"}
